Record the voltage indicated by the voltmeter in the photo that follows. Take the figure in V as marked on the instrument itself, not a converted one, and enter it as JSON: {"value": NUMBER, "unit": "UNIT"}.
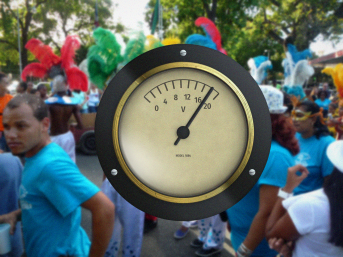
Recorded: {"value": 18, "unit": "V"}
